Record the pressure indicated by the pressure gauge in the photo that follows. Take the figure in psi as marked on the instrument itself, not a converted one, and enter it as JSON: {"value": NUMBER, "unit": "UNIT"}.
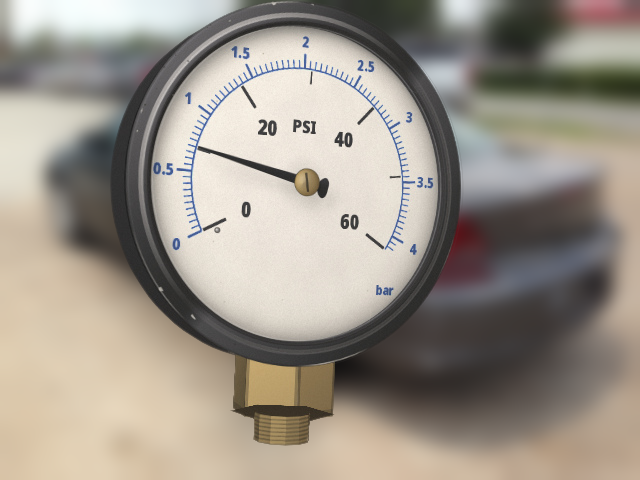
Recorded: {"value": 10, "unit": "psi"}
